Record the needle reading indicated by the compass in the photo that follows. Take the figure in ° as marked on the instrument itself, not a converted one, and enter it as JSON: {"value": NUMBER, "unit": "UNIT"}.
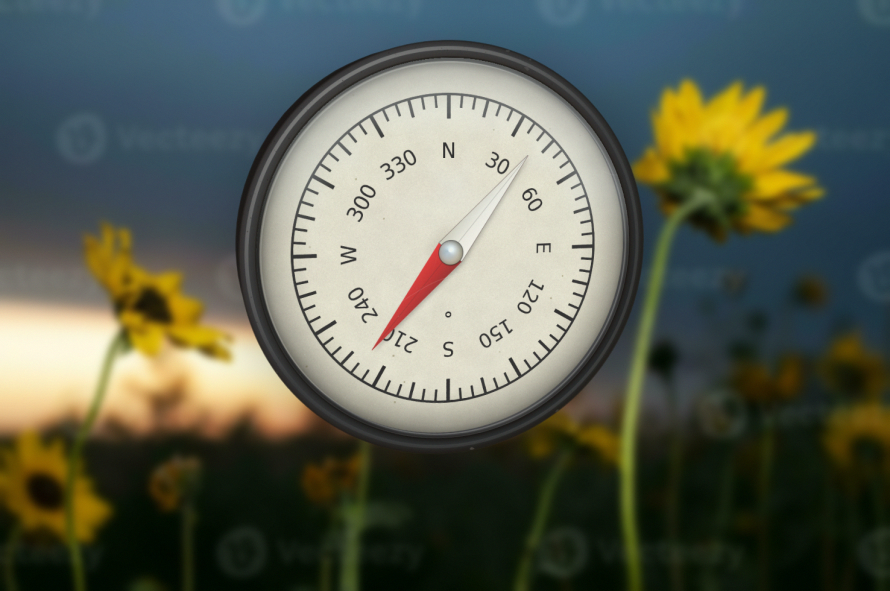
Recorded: {"value": 220, "unit": "°"}
